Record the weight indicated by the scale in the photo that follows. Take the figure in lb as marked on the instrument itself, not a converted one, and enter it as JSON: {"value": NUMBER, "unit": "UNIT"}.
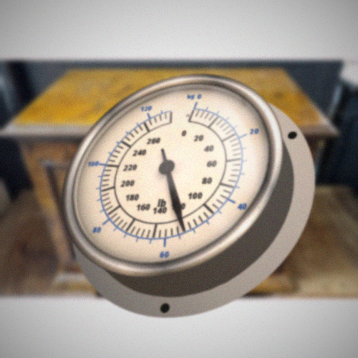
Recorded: {"value": 120, "unit": "lb"}
